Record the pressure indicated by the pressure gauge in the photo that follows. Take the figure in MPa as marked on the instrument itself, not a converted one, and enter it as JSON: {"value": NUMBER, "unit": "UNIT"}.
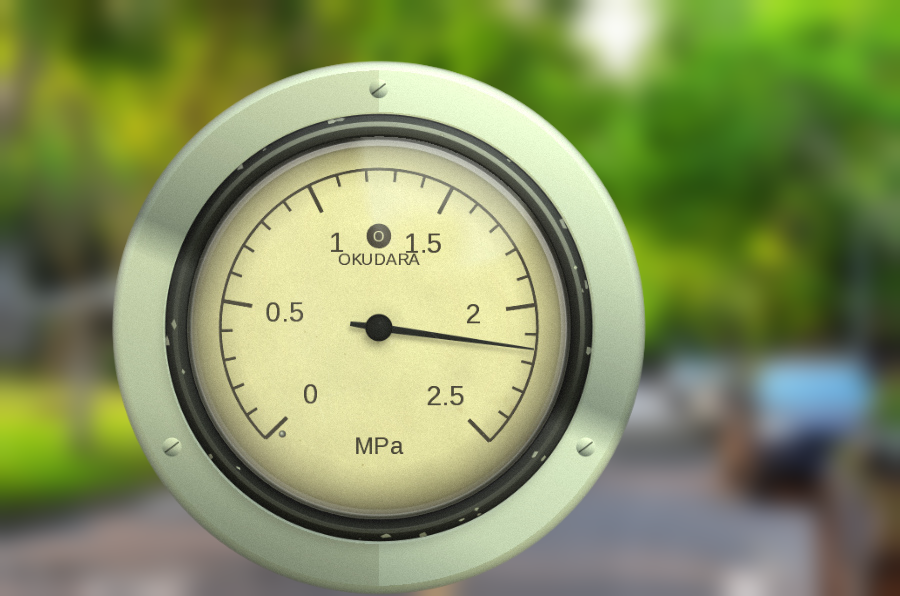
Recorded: {"value": 2.15, "unit": "MPa"}
